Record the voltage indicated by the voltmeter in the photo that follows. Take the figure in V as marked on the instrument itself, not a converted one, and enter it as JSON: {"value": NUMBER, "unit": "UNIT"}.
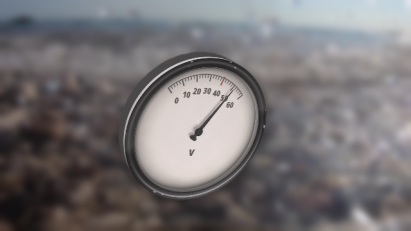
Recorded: {"value": 50, "unit": "V"}
